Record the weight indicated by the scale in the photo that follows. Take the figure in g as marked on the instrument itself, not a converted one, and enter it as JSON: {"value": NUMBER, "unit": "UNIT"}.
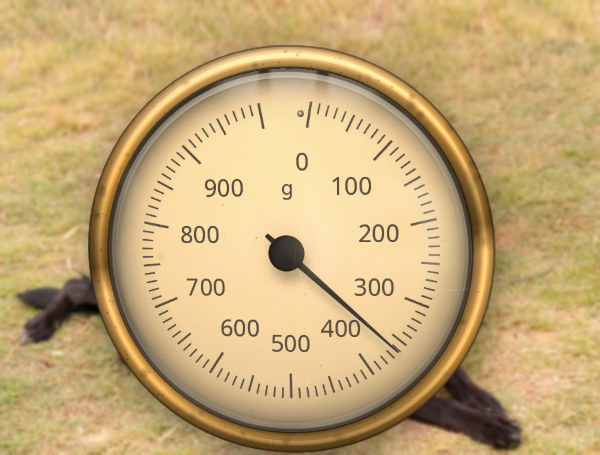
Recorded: {"value": 360, "unit": "g"}
